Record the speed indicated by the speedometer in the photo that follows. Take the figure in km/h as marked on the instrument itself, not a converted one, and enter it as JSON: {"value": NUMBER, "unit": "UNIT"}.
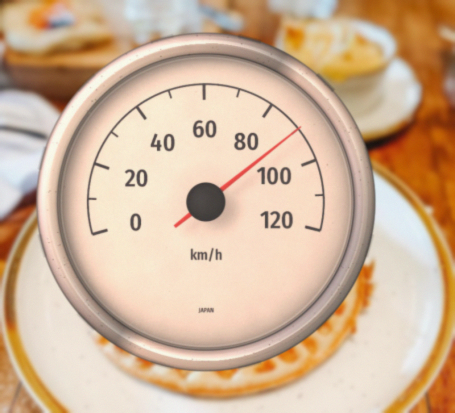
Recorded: {"value": 90, "unit": "km/h"}
